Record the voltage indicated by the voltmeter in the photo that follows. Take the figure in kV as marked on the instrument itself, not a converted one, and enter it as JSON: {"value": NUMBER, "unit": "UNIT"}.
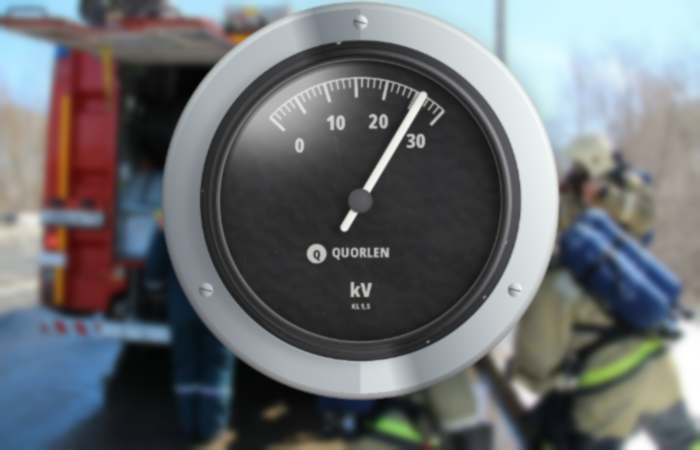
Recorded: {"value": 26, "unit": "kV"}
